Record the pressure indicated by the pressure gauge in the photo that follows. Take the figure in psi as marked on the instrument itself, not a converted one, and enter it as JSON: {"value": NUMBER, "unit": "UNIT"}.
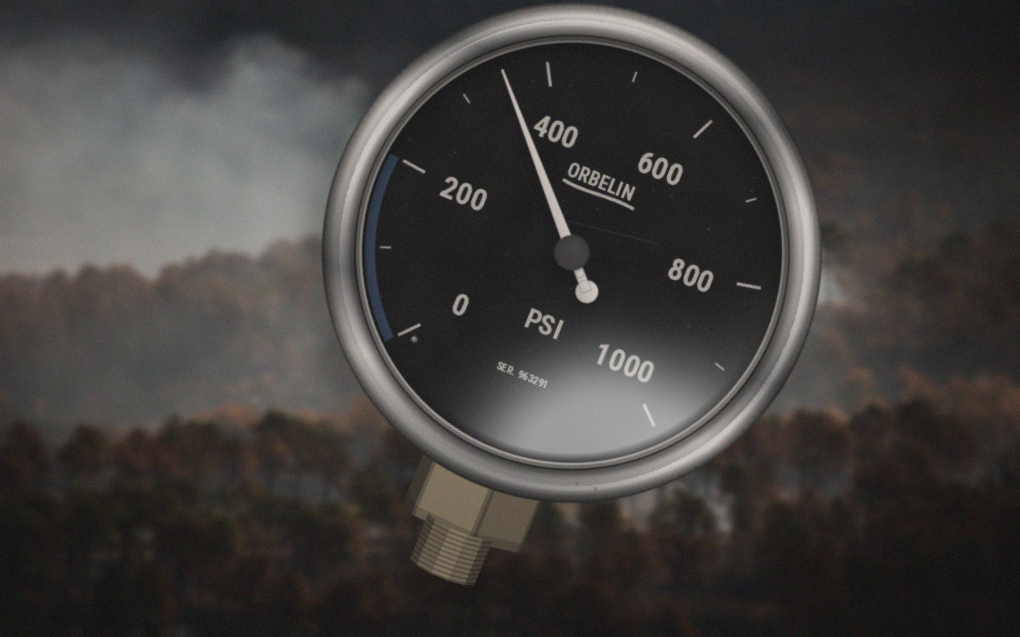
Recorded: {"value": 350, "unit": "psi"}
